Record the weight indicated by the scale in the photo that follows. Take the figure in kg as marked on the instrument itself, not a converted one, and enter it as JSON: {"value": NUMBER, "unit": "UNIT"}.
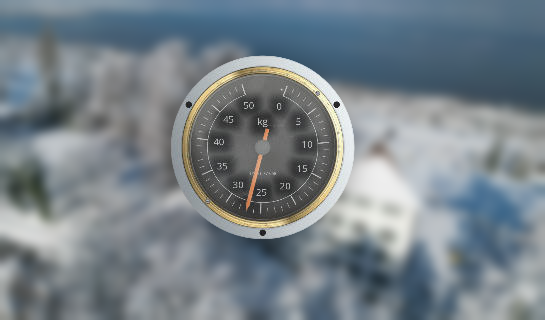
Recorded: {"value": 27, "unit": "kg"}
